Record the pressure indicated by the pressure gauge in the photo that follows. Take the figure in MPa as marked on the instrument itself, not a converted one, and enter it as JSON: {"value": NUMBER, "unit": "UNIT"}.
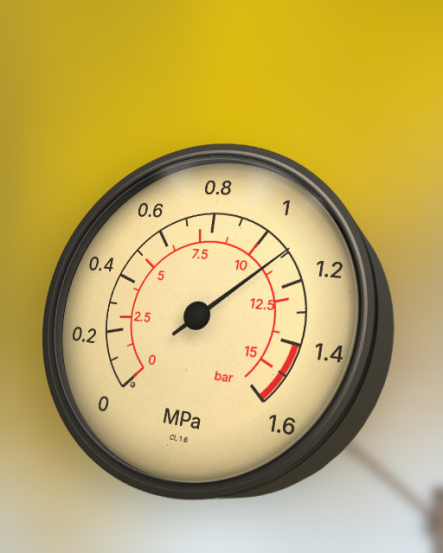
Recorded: {"value": 1.1, "unit": "MPa"}
